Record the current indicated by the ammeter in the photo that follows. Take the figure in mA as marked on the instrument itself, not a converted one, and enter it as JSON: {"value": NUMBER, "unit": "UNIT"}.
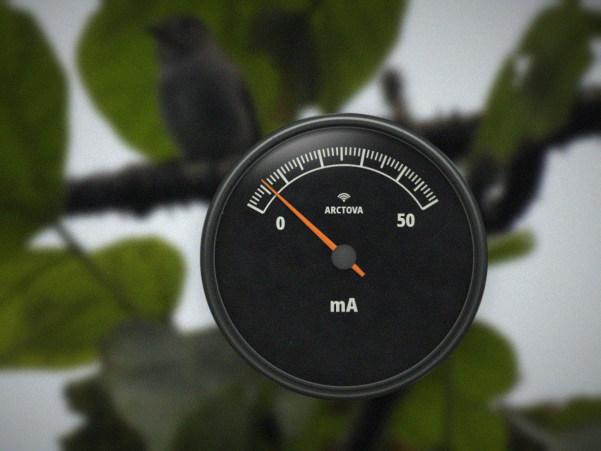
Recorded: {"value": 6, "unit": "mA"}
